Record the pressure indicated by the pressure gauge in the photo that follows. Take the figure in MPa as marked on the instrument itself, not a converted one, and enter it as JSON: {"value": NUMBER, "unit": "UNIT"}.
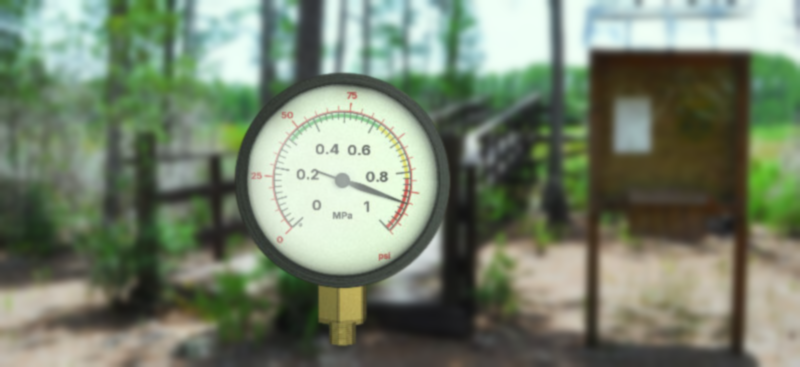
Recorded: {"value": 0.9, "unit": "MPa"}
